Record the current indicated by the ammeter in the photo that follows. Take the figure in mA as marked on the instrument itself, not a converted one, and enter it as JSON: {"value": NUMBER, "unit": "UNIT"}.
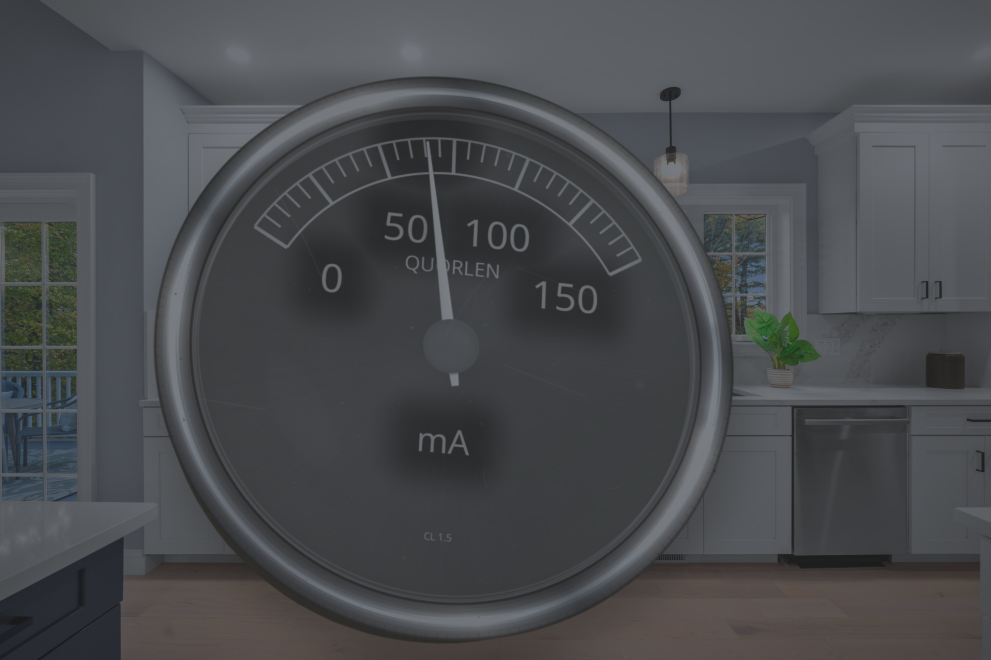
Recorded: {"value": 65, "unit": "mA"}
